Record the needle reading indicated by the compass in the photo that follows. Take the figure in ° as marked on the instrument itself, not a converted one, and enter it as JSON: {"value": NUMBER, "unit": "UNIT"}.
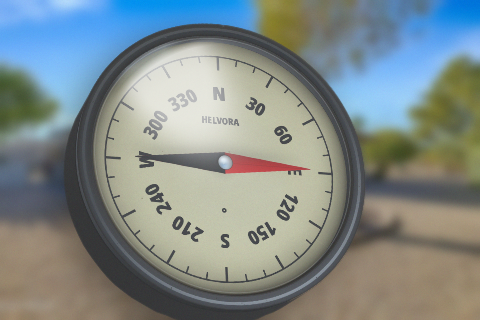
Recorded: {"value": 90, "unit": "°"}
